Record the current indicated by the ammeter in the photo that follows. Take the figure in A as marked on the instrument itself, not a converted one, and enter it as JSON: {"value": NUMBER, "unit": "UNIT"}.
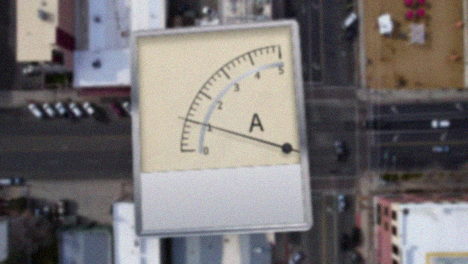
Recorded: {"value": 1, "unit": "A"}
